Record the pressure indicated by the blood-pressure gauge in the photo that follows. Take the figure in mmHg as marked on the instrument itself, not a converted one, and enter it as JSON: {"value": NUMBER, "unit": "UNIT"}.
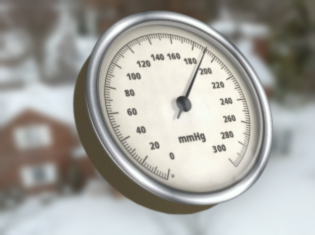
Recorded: {"value": 190, "unit": "mmHg"}
